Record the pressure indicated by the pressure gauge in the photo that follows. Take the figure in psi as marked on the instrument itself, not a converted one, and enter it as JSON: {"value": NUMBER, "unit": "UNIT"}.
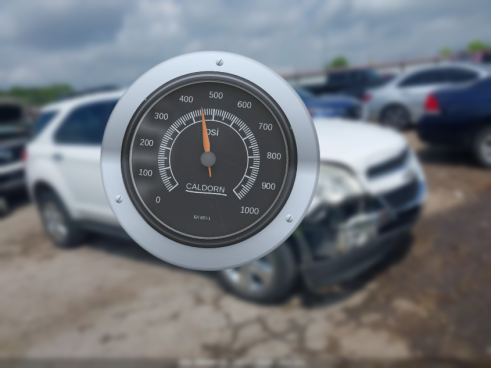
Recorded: {"value": 450, "unit": "psi"}
